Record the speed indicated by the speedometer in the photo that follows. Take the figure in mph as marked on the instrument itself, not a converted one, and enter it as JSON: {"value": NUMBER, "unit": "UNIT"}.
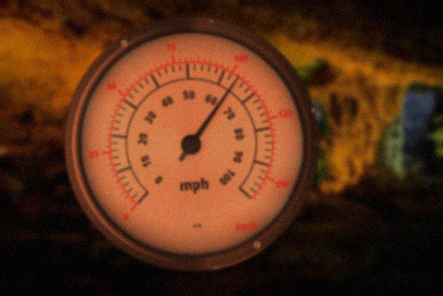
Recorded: {"value": 64, "unit": "mph"}
